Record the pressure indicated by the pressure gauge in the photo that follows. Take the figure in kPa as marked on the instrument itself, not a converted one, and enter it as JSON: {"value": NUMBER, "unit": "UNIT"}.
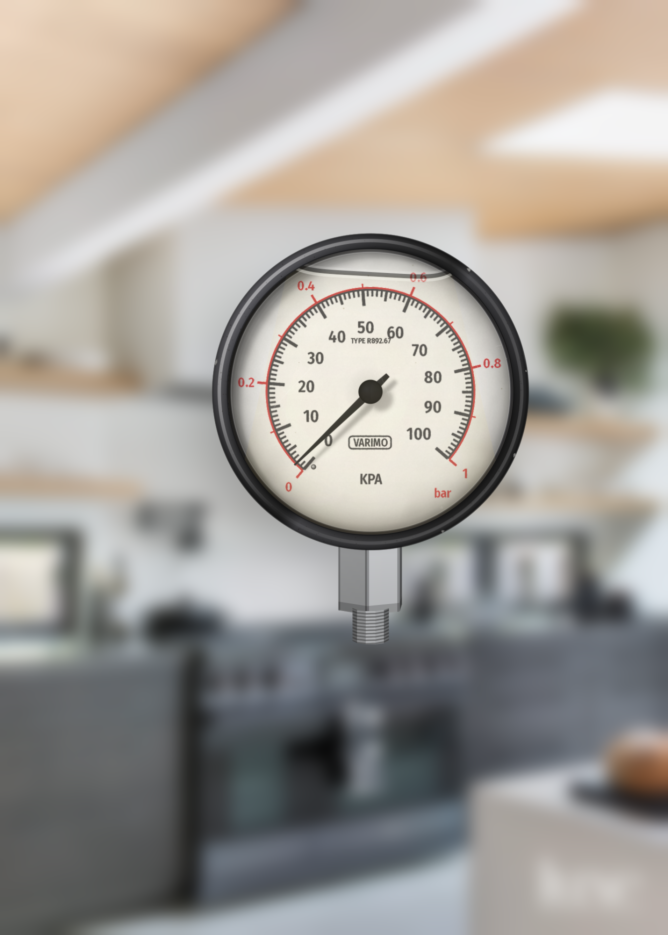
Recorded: {"value": 2, "unit": "kPa"}
